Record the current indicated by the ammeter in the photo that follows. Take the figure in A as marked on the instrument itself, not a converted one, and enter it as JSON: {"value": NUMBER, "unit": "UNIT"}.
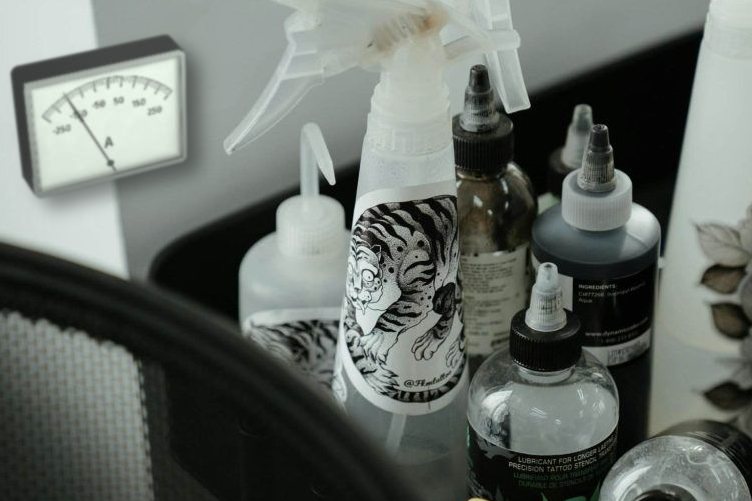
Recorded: {"value": -150, "unit": "A"}
